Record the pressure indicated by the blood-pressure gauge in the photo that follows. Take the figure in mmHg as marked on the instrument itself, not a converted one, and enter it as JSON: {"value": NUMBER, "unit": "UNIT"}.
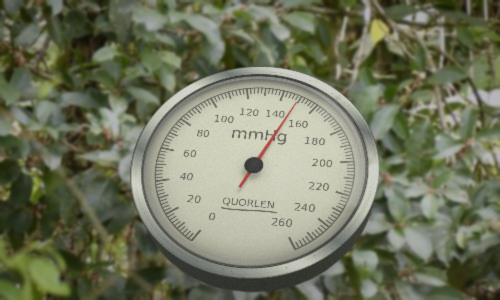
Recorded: {"value": 150, "unit": "mmHg"}
